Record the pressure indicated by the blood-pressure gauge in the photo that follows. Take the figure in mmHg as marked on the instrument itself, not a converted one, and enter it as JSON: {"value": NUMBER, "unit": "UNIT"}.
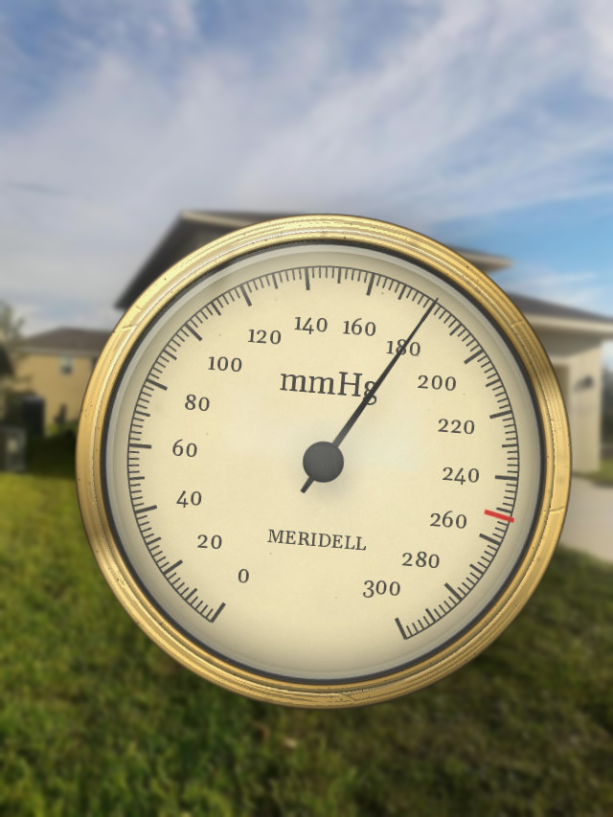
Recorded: {"value": 180, "unit": "mmHg"}
